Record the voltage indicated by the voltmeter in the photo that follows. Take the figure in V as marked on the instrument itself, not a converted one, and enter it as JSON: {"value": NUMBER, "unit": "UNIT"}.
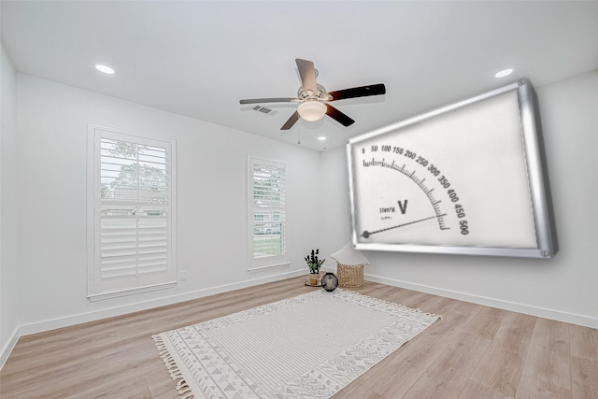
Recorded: {"value": 450, "unit": "V"}
